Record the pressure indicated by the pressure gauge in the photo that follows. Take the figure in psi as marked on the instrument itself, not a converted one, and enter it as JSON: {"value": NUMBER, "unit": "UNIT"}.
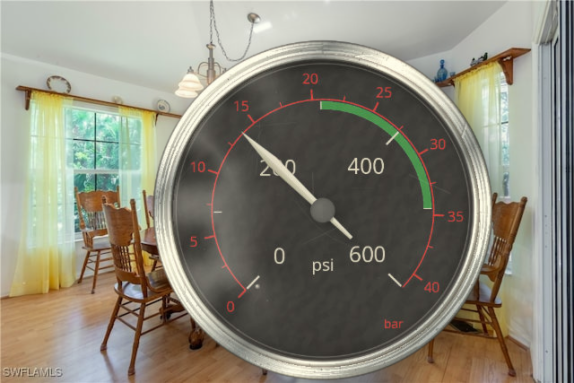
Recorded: {"value": 200, "unit": "psi"}
